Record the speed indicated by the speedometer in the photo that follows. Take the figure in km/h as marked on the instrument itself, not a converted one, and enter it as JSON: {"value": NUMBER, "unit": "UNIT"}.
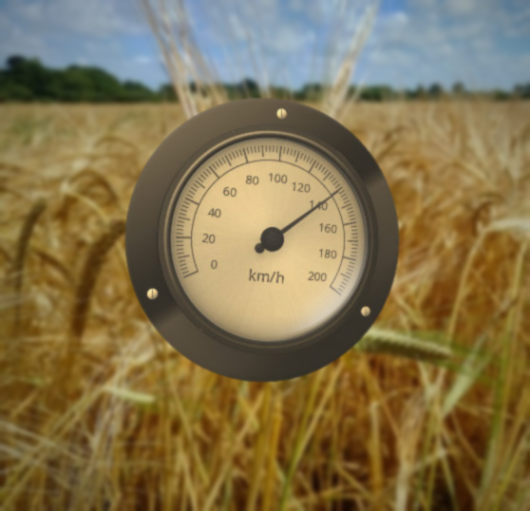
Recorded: {"value": 140, "unit": "km/h"}
